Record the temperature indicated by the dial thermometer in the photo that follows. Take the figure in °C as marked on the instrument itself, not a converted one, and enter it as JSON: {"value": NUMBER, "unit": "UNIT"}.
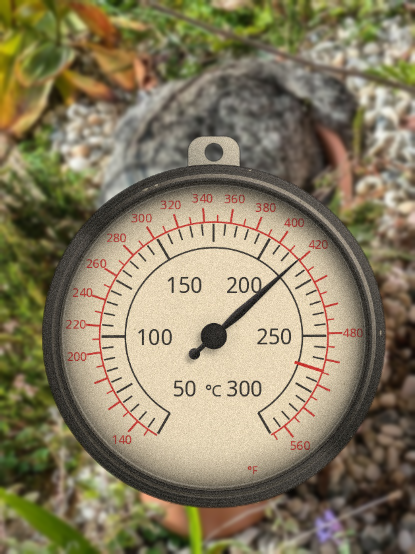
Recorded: {"value": 215, "unit": "°C"}
